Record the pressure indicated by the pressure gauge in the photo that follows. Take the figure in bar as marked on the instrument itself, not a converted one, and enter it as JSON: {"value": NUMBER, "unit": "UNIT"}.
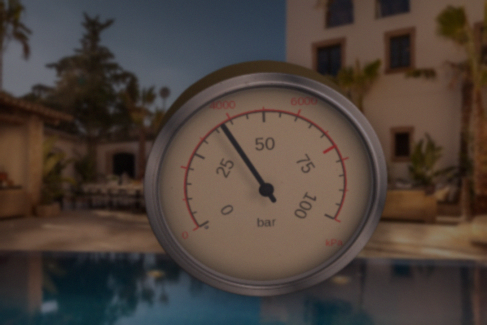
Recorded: {"value": 37.5, "unit": "bar"}
